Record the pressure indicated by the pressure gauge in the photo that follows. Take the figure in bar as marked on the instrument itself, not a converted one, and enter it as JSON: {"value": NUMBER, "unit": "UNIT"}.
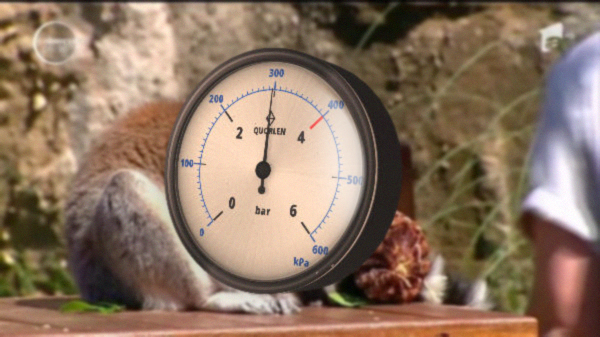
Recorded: {"value": 3, "unit": "bar"}
